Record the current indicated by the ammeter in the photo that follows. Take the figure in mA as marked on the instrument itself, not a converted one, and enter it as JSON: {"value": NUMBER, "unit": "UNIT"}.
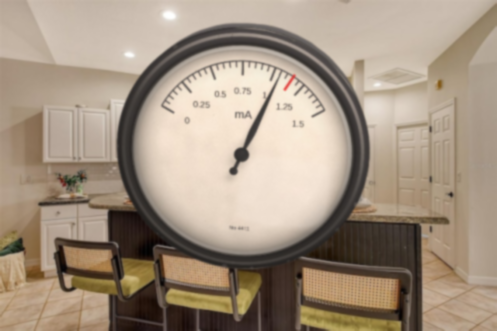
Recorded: {"value": 1.05, "unit": "mA"}
